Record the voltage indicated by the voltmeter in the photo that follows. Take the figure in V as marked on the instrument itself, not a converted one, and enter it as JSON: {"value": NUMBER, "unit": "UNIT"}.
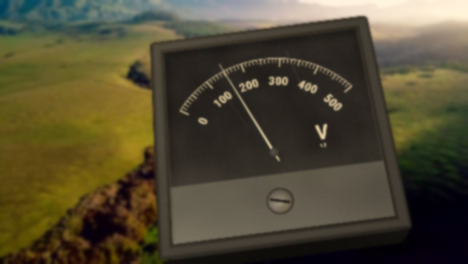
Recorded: {"value": 150, "unit": "V"}
